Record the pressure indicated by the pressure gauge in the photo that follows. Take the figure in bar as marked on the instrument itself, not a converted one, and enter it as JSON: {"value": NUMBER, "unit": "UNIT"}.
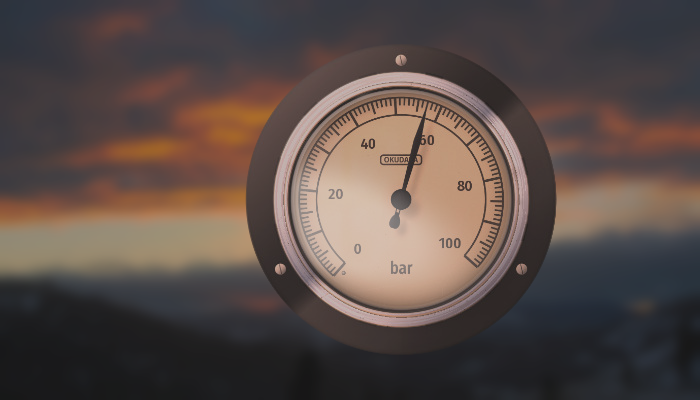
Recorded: {"value": 57, "unit": "bar"}
